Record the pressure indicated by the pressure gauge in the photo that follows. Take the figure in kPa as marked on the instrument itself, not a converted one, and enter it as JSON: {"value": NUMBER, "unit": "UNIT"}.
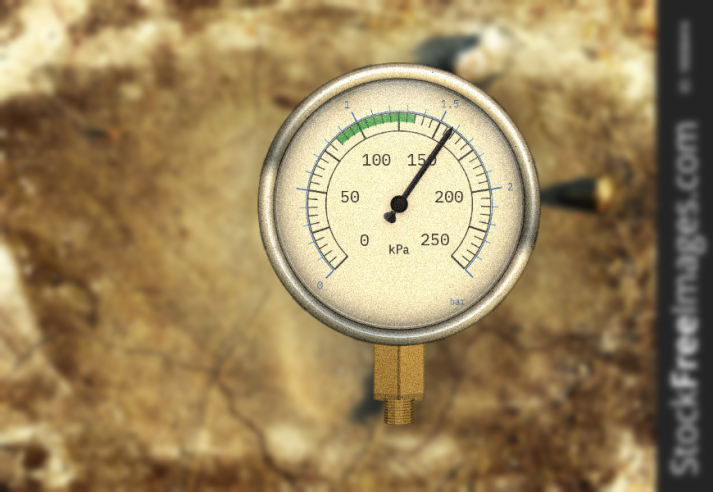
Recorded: {"value": 157.5, "unit": "kPa"}
